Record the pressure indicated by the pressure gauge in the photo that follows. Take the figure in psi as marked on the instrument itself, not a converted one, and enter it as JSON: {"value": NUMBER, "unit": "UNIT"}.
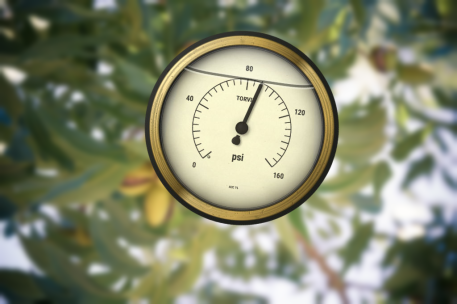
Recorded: {"value": 90, "unit": "psi"}
